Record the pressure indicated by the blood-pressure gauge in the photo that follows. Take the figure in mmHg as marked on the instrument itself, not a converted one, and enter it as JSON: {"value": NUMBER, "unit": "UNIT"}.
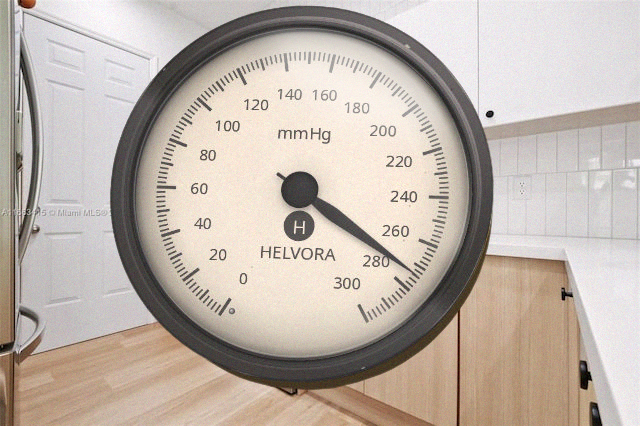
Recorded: {"value": 274, "unit": "mmHg"}
